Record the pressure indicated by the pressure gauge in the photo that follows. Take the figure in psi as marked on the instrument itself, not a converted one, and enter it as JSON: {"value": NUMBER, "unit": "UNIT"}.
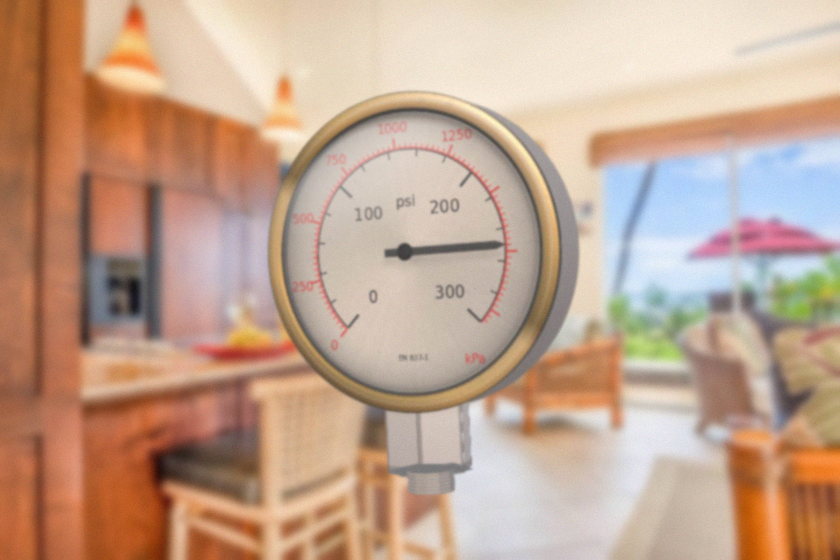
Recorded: {"value": 250, "unit": "psi"}
